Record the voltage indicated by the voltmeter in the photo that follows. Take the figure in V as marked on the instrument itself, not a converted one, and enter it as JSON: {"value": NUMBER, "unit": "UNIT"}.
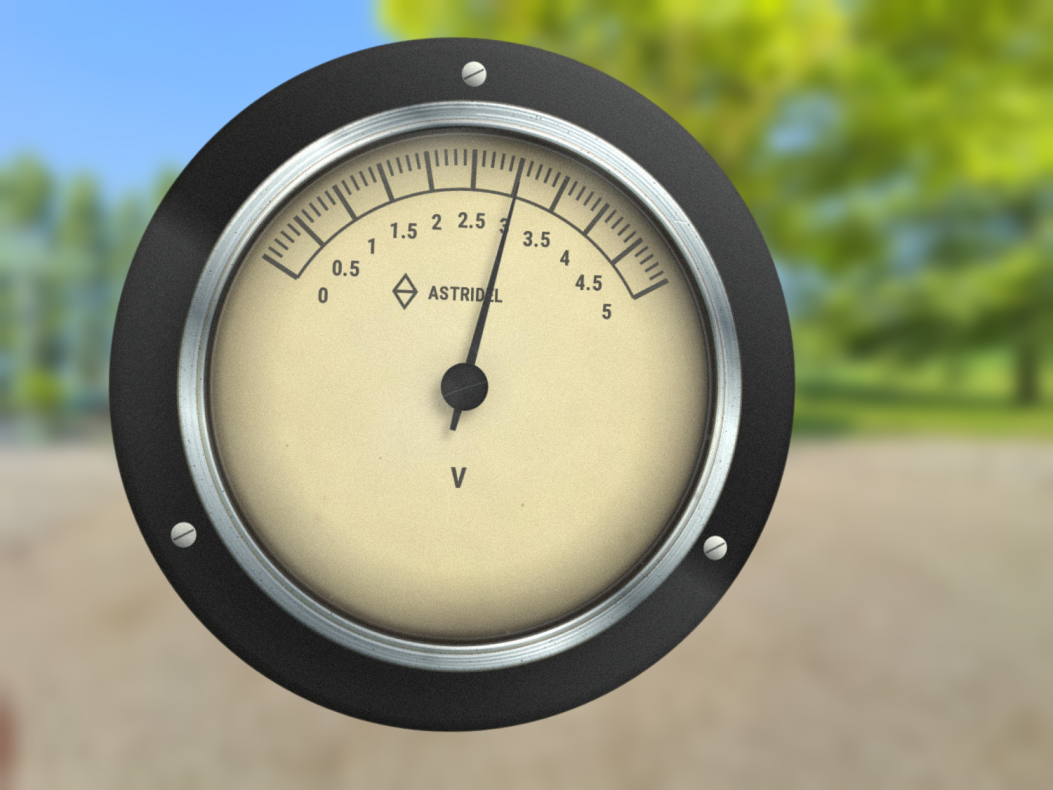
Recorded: {"value": 3, "unit": "V"}
